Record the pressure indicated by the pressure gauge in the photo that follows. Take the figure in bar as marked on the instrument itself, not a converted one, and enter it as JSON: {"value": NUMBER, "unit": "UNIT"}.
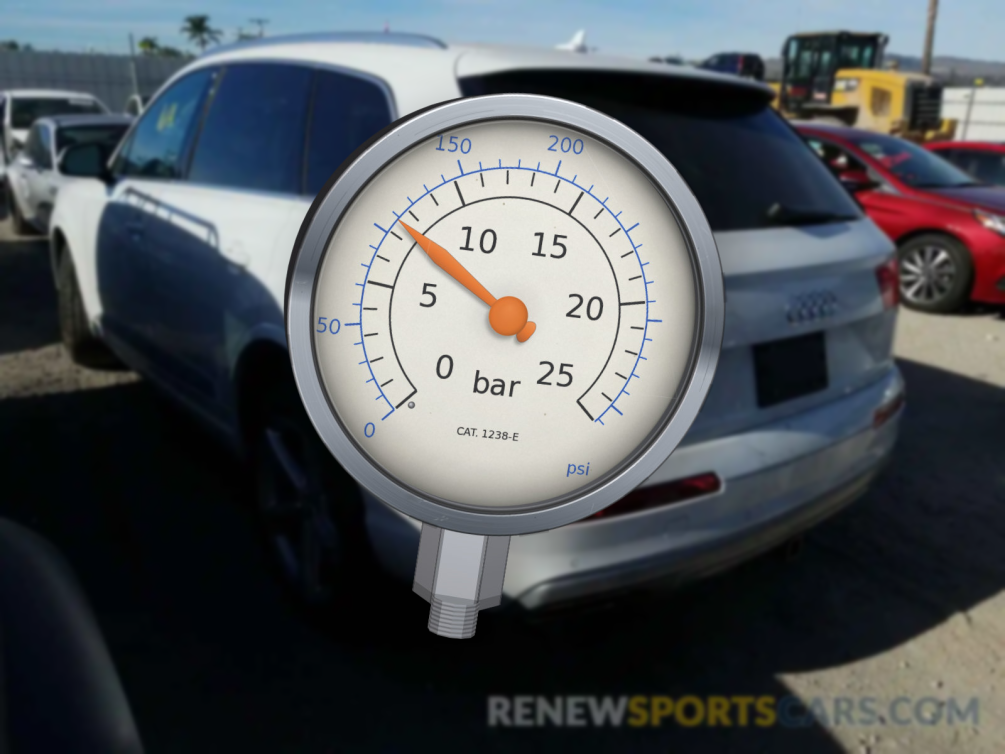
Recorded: {"value": 7.5, "unit": "bar"}
